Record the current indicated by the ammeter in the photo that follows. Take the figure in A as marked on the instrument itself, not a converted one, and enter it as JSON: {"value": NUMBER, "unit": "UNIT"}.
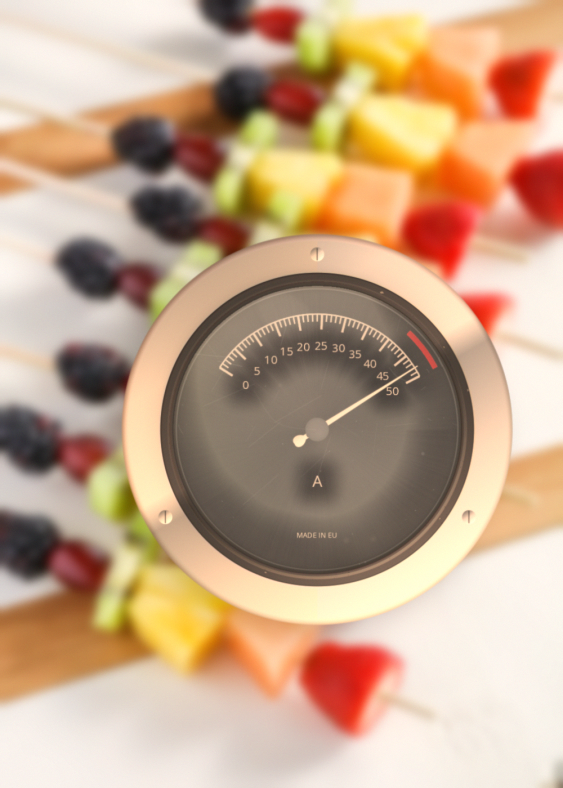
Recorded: {"value": 48, "unit": "A"}
